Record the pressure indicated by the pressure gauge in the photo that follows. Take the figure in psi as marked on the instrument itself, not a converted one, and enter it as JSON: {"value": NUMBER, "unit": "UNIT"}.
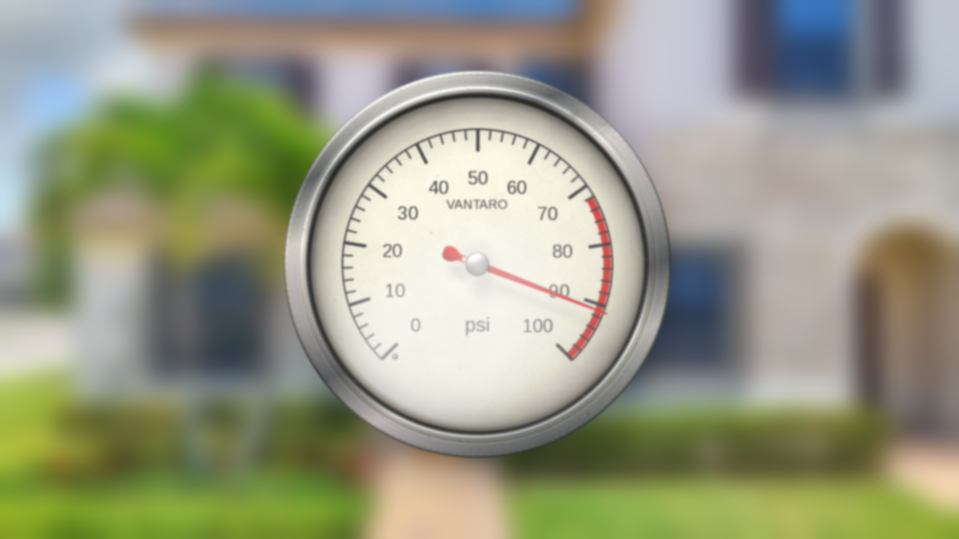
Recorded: {"value": 91, "unit": "psi"}
